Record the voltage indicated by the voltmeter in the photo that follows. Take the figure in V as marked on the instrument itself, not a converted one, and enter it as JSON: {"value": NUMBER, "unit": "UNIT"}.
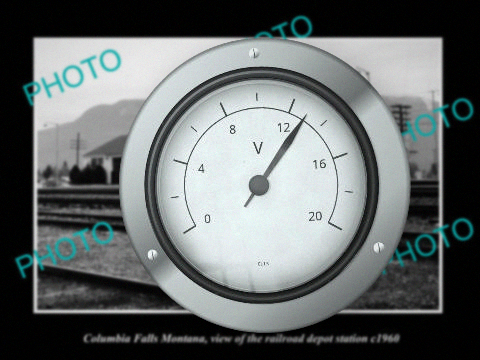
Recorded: {"value": 13, "unit": "V"}
